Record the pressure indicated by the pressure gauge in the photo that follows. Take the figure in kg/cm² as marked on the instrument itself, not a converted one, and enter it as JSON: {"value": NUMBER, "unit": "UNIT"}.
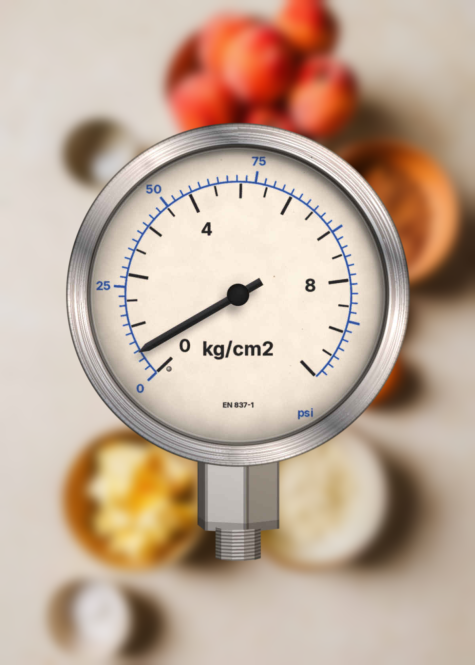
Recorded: {"value": 0.5, "unit": "kg/cm²"}
